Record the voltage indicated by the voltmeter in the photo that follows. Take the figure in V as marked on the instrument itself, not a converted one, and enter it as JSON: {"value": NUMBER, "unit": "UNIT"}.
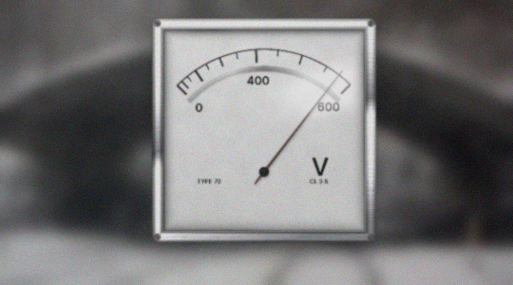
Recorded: {"value": 575, "unit": "V"}
